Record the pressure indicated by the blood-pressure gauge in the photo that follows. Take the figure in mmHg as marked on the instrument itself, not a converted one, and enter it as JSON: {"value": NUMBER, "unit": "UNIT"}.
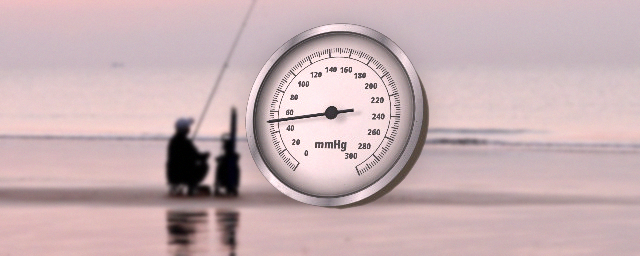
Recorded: {"value": 50, "unit": "mmHg"}
